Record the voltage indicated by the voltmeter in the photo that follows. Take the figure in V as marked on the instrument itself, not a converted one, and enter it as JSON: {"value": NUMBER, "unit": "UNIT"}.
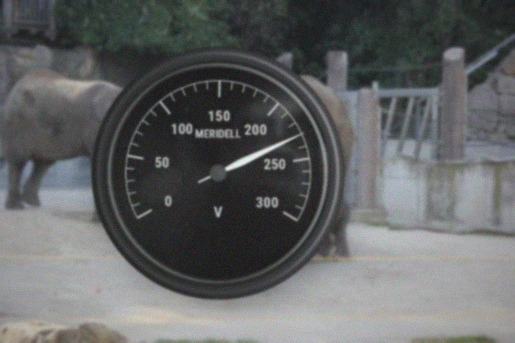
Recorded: {"value": 230, "unit": "V"}
